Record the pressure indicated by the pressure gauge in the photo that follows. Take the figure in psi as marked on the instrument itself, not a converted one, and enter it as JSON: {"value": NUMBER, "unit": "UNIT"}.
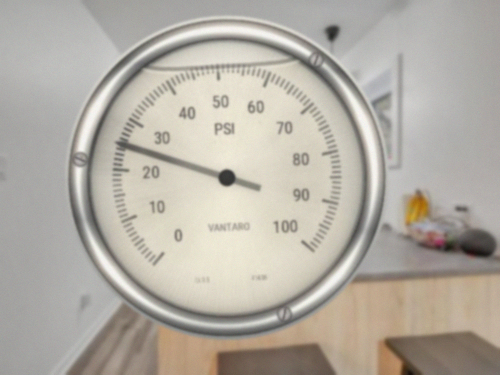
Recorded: {"value": 25, "unit": "psi"}
